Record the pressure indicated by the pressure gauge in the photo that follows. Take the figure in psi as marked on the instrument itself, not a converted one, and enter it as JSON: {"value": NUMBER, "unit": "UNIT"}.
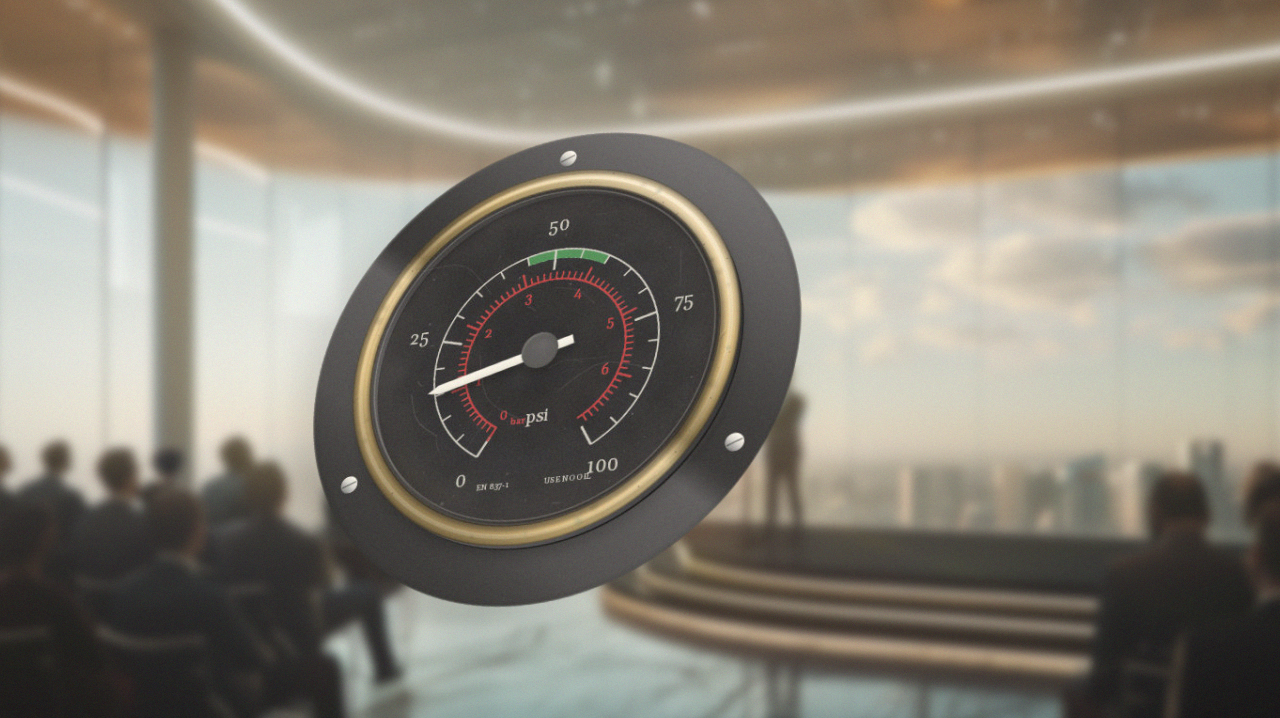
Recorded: {"value": 15, "unit": "psi"}
